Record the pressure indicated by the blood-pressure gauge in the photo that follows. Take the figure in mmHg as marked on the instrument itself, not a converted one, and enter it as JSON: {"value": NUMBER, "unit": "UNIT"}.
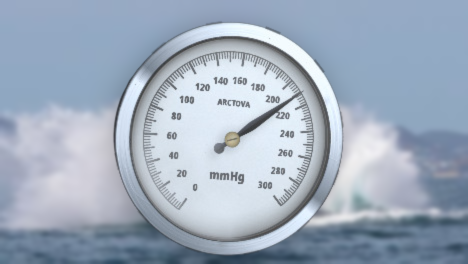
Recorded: {"value": 210, "unit": "mmHg"}
